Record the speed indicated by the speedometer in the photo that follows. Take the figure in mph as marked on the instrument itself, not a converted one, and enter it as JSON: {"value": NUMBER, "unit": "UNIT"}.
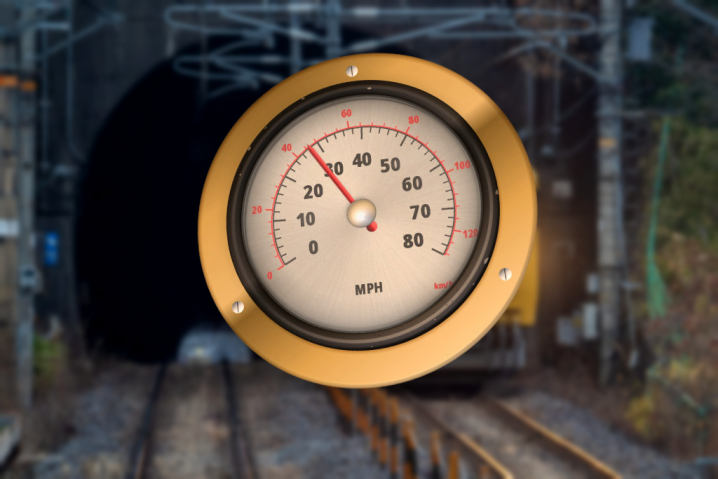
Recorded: {"value": 28, "unit": "mph"}
